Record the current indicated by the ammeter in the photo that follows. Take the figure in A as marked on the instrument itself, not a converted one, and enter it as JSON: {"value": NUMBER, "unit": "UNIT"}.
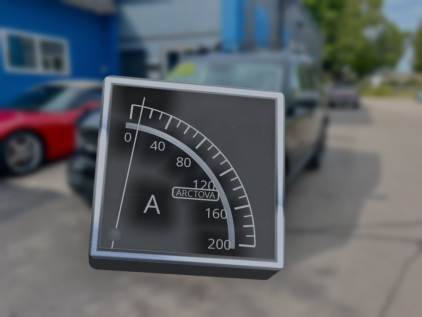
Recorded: {"value": 10, "unit": "A"}
